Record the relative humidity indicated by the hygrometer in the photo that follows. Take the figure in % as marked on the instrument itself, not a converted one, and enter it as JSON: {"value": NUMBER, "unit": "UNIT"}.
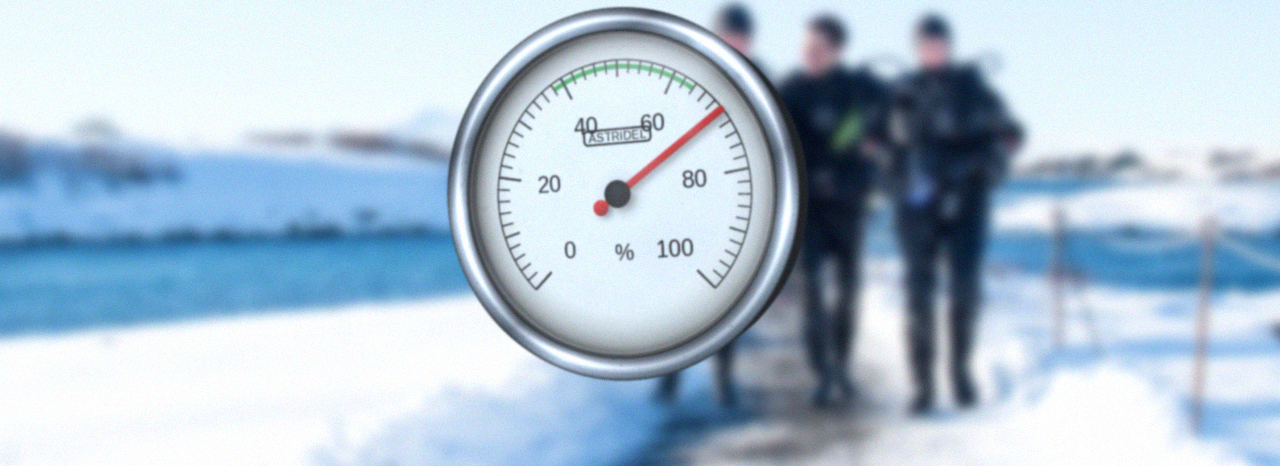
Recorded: {"value": 70, "unit": "%"}
